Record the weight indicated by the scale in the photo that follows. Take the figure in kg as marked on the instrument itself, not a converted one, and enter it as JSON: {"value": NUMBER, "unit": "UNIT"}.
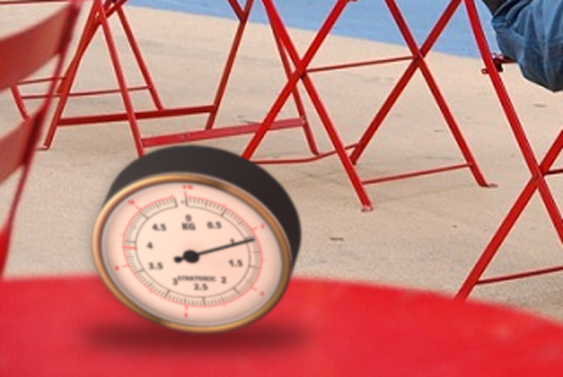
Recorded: {"value": 1, "unit": "kg"}
